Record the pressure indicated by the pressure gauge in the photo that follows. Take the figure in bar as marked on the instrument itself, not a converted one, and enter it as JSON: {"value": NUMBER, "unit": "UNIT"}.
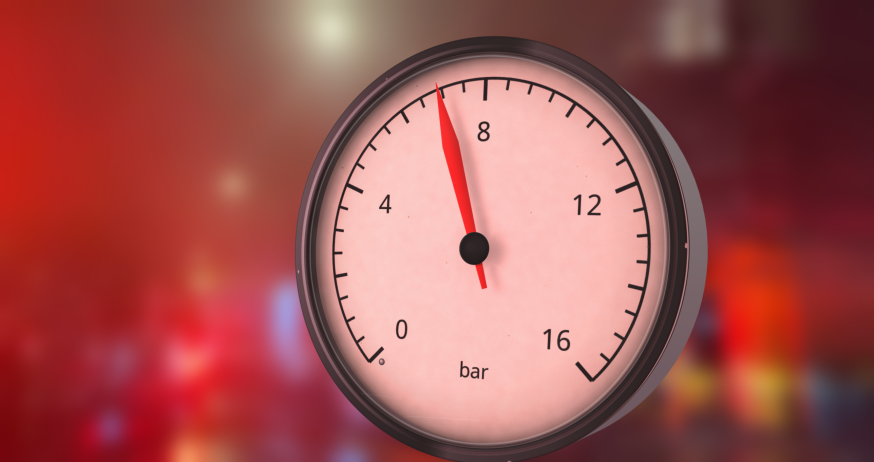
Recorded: {"value": 7, "unit": "bar"}
